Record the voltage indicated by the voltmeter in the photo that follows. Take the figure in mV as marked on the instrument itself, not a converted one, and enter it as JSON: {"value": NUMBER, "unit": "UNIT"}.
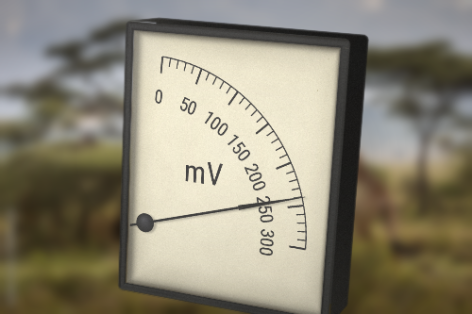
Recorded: {"value": 240, "unit": "mV"}
